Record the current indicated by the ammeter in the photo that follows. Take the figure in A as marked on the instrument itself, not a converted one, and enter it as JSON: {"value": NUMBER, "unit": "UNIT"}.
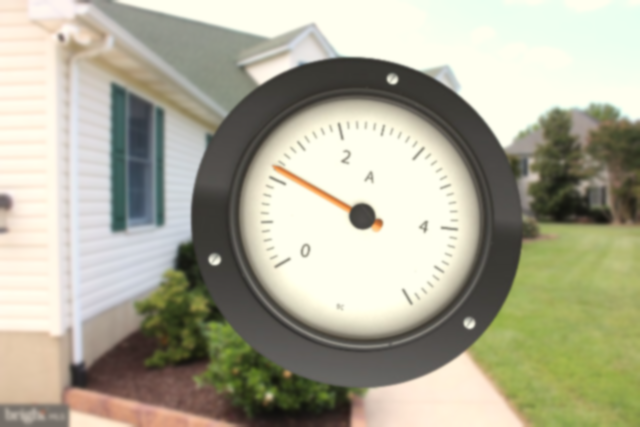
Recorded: {"value": 1.1, "unit": "A"}
